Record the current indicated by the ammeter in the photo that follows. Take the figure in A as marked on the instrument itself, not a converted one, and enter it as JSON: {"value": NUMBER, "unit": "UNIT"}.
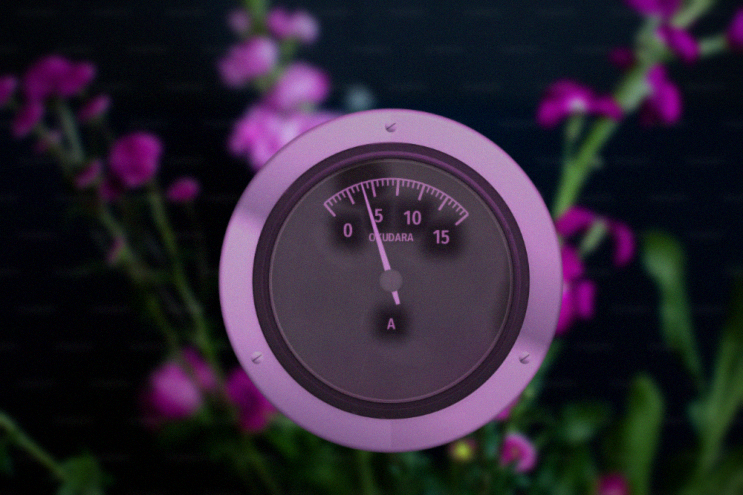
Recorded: {"value": 4, "unit": "A"}
